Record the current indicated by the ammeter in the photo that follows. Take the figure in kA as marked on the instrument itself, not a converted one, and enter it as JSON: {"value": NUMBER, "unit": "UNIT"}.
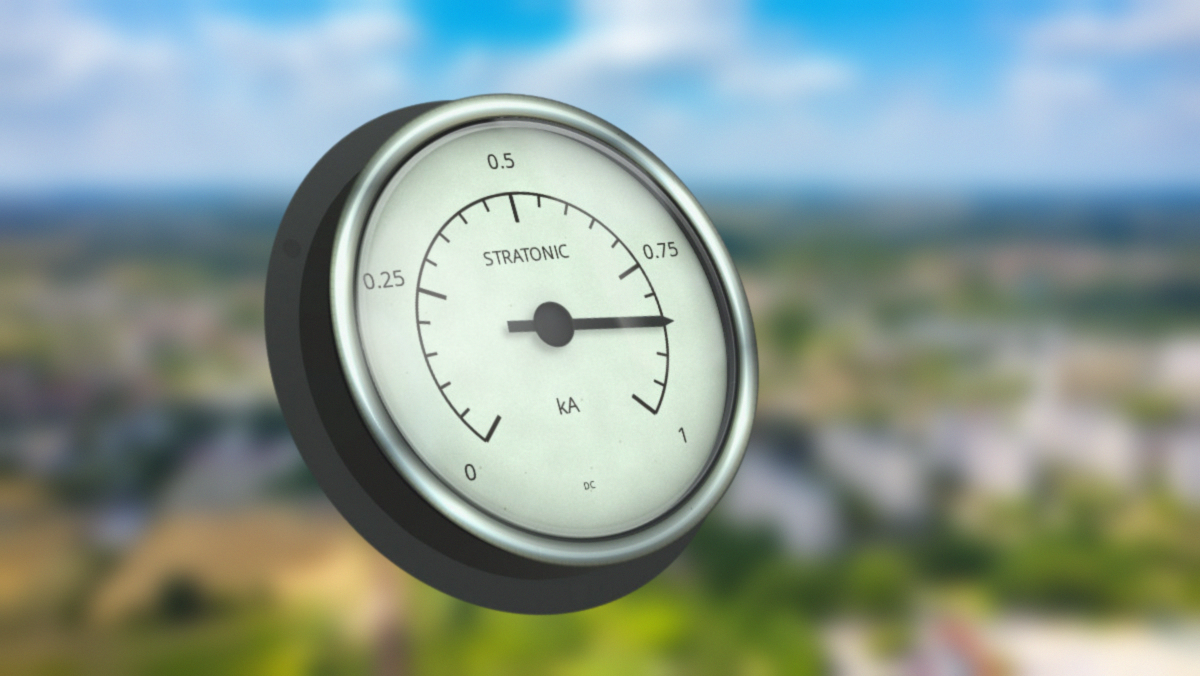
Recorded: {"value": 0.85, "unit": "kA"}
